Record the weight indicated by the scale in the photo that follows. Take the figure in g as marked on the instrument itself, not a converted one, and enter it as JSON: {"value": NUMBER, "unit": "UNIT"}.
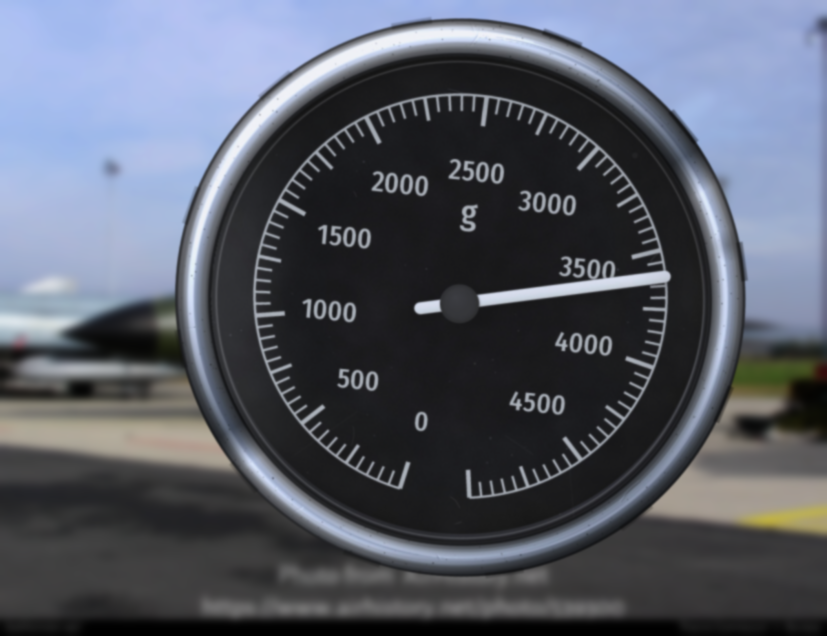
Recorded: {"value": 3600, "unit": "g"}
